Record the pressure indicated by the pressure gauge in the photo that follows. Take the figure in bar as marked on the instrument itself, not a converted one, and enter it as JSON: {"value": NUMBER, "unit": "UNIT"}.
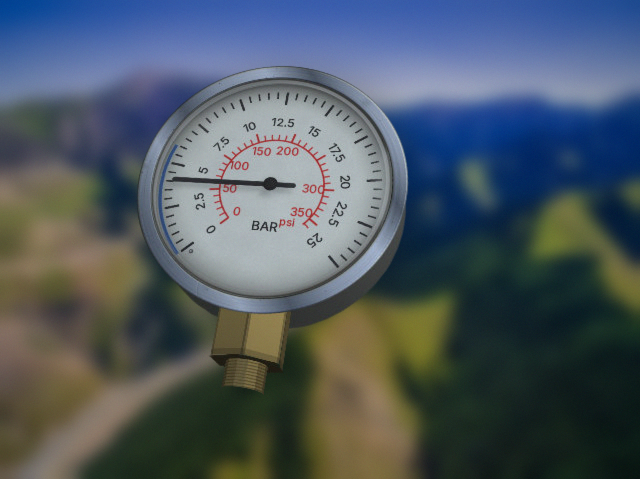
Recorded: {"value": 4, "unit": "bar"}
